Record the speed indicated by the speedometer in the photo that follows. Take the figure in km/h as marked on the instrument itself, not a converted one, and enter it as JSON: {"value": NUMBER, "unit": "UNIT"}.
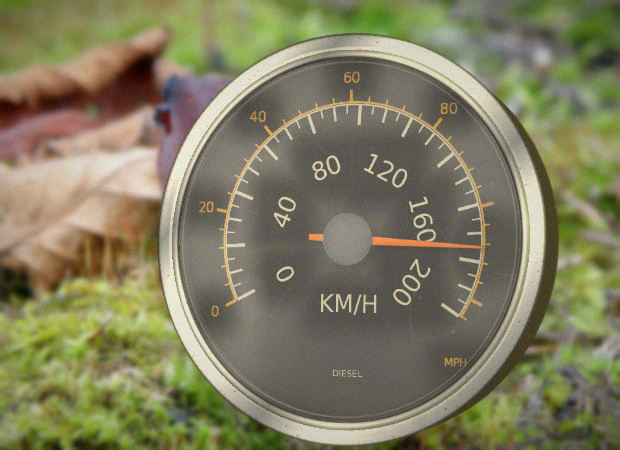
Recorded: {"value": 175, "unit": "km/h"}
